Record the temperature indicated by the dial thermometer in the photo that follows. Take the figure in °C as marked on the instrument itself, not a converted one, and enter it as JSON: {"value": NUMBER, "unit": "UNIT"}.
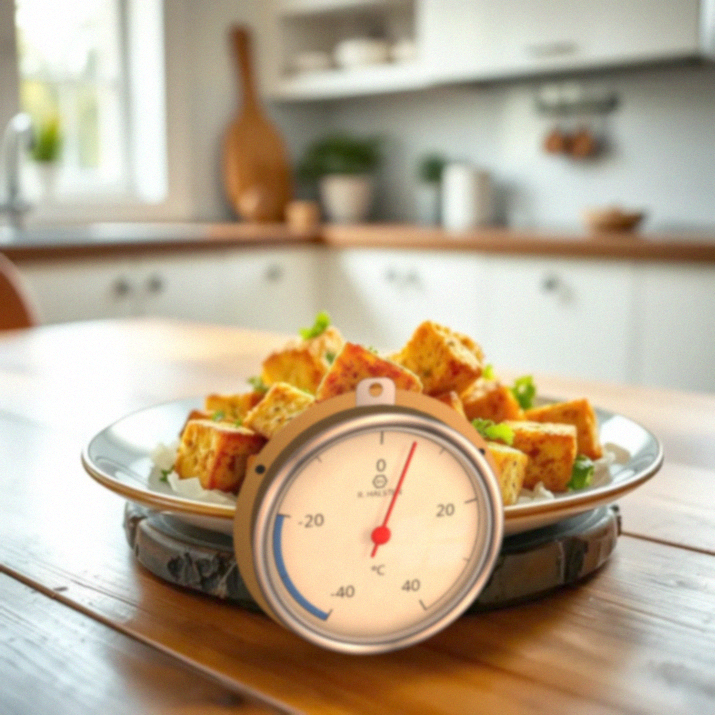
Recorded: {"value": 5, "unit": "°C"}
